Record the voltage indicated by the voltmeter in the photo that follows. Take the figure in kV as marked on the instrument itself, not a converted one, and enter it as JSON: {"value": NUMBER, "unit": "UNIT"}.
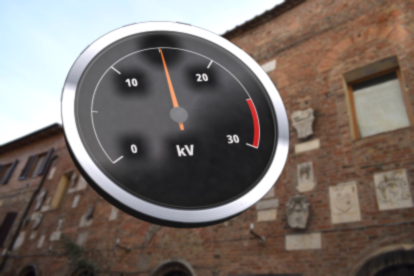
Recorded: {"value": 15, "unit": "kV"}
